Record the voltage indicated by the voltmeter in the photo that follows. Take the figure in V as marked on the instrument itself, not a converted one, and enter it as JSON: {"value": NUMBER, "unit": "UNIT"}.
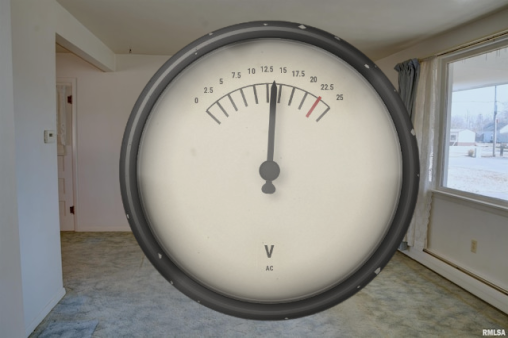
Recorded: {"value": 13.75, "unit": "V"}
